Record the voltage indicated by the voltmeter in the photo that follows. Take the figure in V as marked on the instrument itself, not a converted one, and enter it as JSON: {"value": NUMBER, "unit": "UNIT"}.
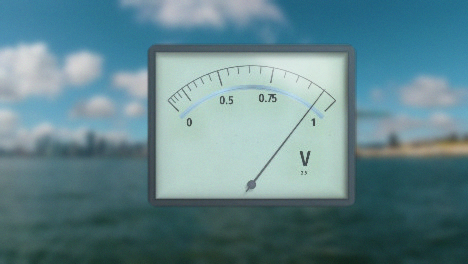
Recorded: {"value": 0.95, "unit": "V"}
